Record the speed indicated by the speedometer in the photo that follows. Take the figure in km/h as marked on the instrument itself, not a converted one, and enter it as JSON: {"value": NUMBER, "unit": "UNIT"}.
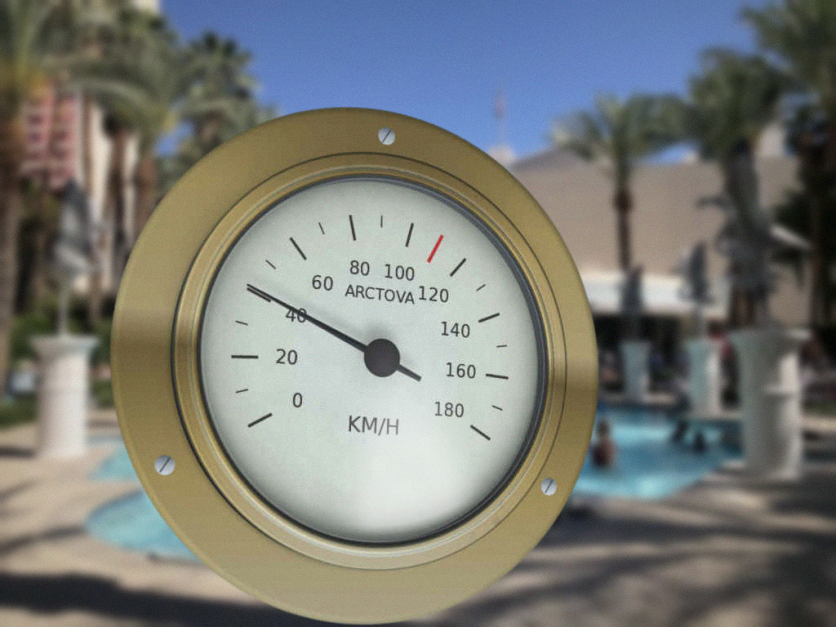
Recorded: {"value": 40, "unit": "km/h"}
